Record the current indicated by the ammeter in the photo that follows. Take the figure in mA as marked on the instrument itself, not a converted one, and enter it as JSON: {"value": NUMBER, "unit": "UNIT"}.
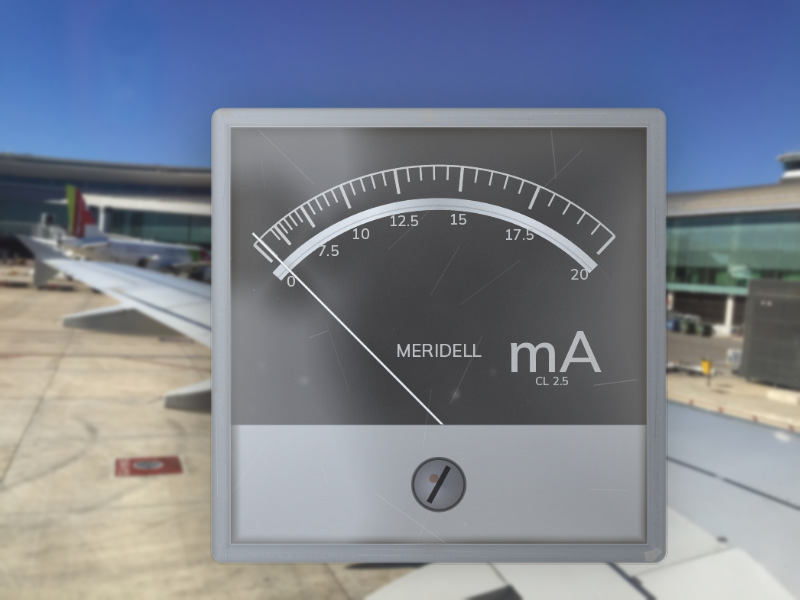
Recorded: {"value": 2.5, "unit": "mA"}
